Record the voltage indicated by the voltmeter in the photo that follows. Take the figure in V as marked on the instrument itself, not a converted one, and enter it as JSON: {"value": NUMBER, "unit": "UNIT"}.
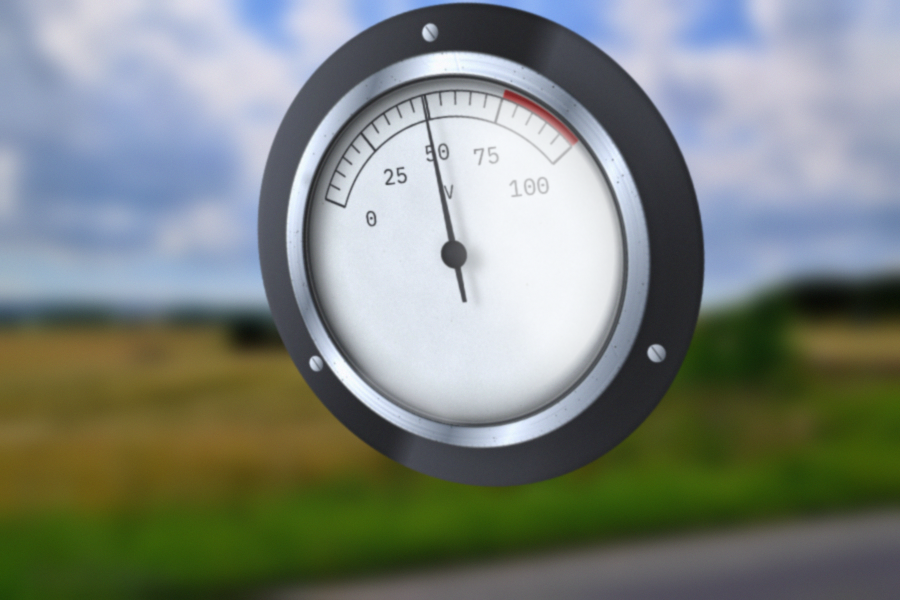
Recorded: {"value": 50, "unit": "V"}
